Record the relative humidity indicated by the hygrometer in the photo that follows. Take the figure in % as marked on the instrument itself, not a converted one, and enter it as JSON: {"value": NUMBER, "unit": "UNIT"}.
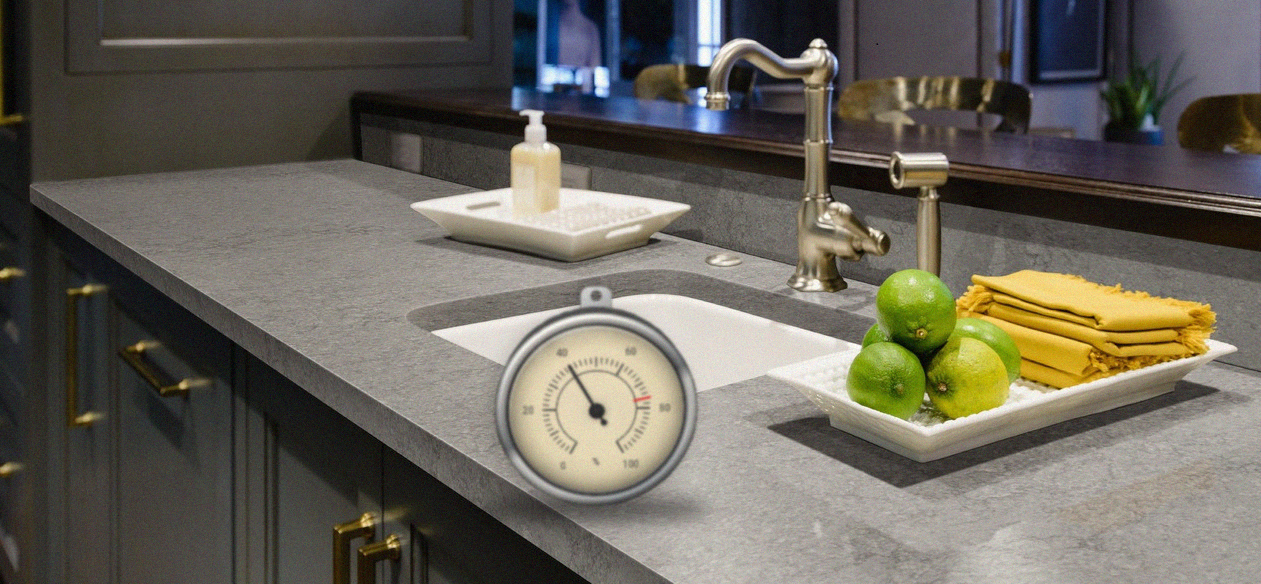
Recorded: {"value": 40, "unit": "%"}
